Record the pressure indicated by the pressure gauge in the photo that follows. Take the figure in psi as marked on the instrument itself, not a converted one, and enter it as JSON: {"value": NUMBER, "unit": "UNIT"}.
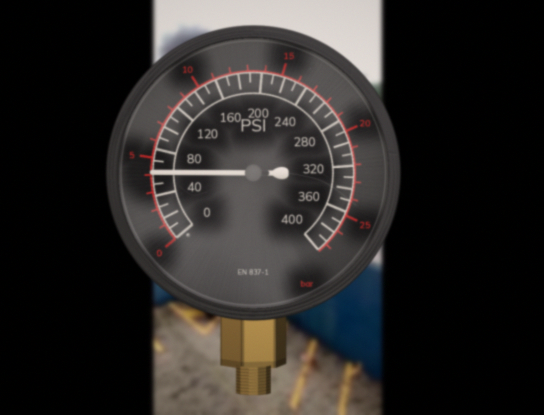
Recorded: {"value": 60, "unit": "psi"}
